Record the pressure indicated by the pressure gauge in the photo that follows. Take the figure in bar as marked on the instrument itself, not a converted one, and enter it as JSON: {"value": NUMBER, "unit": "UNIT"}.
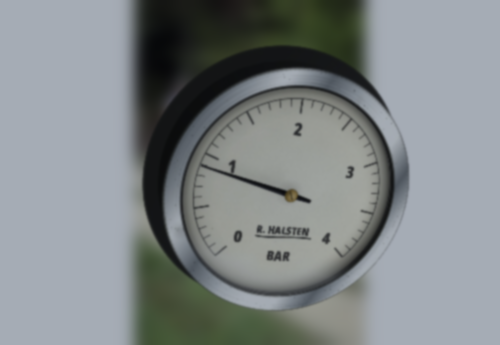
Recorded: {"value": 0.9, "unit": "bar"}
